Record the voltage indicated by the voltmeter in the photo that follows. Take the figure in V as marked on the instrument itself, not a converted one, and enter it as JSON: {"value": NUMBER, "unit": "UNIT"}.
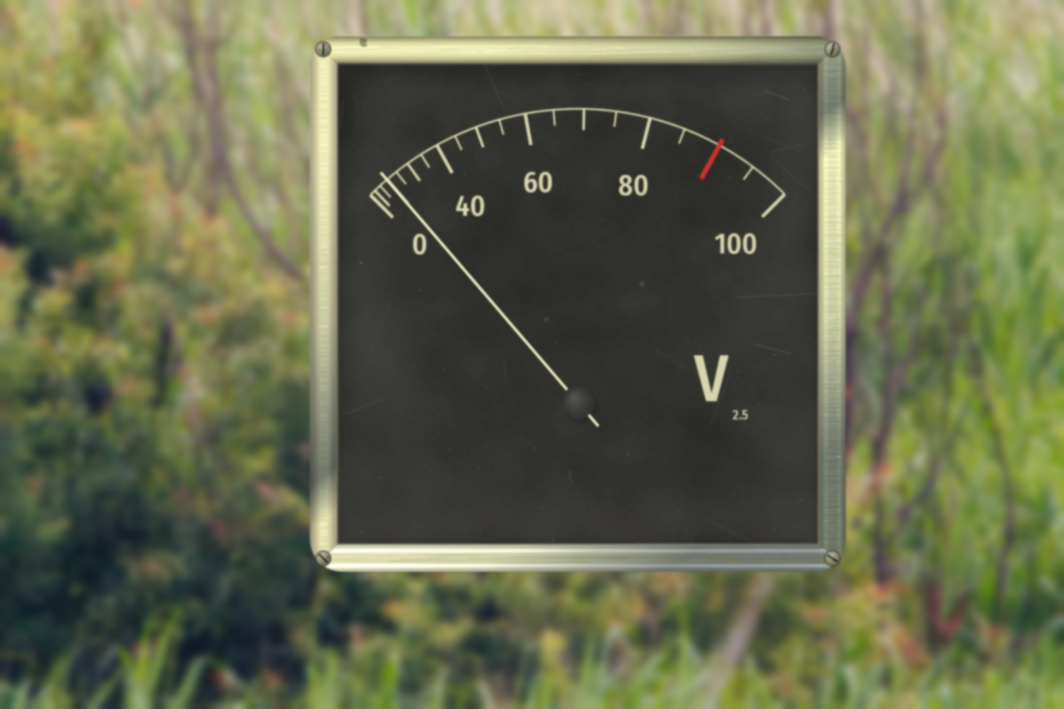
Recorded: {"value": 20, "unit": "V"}
